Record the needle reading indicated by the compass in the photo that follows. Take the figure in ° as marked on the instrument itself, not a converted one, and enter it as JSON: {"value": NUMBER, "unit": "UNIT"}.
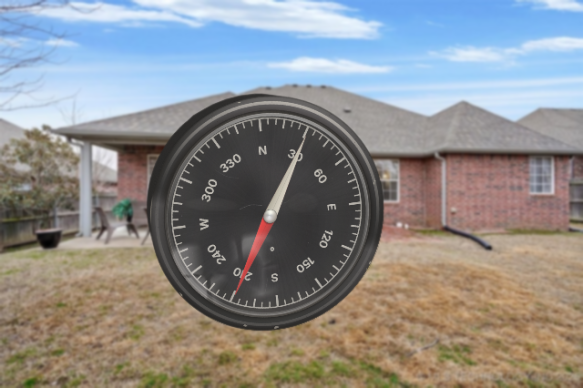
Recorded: {"value": 210, "unit": "°"}
